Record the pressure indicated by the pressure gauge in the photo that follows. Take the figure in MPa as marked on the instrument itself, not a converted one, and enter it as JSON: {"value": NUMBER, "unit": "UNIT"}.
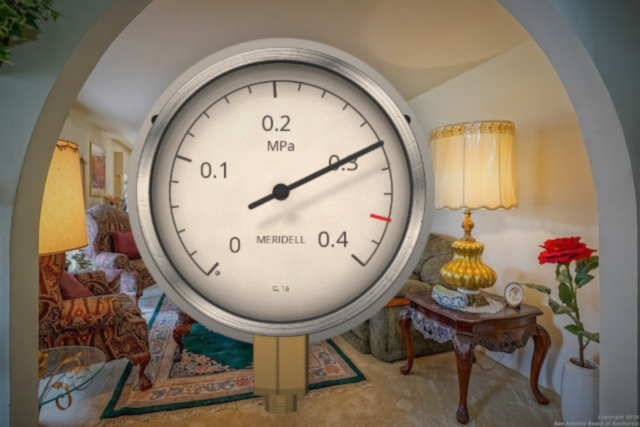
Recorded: {"value": 0.3, "unit": "MPa"}
